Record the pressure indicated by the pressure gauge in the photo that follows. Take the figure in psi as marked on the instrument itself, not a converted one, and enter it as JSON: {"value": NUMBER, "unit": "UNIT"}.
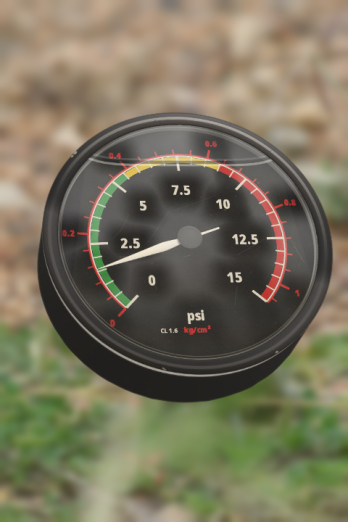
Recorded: {"value": 1.5, "unit": "psi"}
